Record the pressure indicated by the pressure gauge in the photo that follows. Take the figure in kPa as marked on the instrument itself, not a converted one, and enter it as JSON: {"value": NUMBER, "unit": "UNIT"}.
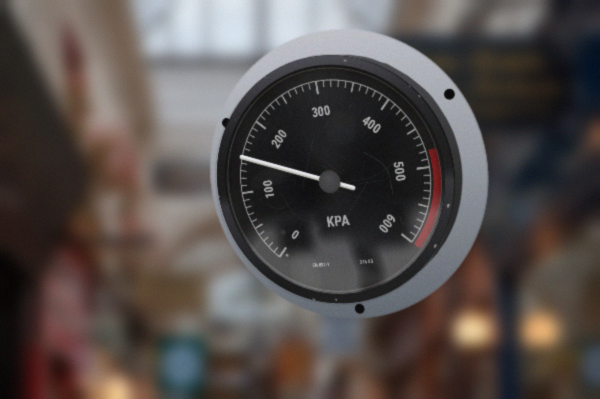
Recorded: {"value": 150, "unit": "kPa"}
